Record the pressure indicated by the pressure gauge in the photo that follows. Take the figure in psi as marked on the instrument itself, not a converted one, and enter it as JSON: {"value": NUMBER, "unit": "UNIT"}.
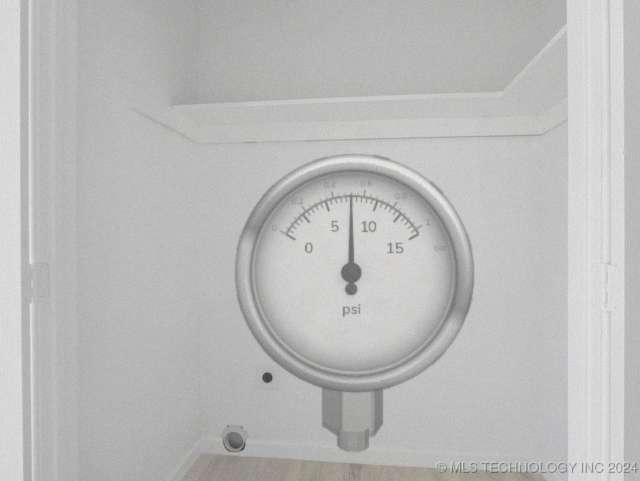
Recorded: {"value": 7.5, "unit": "psi"}
